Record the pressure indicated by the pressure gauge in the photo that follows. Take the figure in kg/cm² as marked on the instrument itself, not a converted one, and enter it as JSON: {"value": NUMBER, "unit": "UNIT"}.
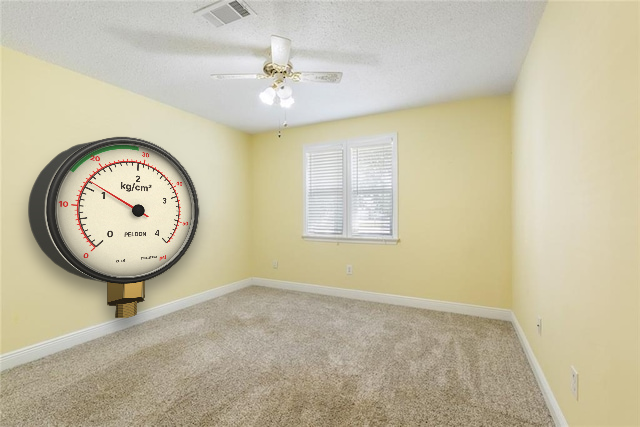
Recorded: {"value": 1.1, "unit": "kg/cm²"}
